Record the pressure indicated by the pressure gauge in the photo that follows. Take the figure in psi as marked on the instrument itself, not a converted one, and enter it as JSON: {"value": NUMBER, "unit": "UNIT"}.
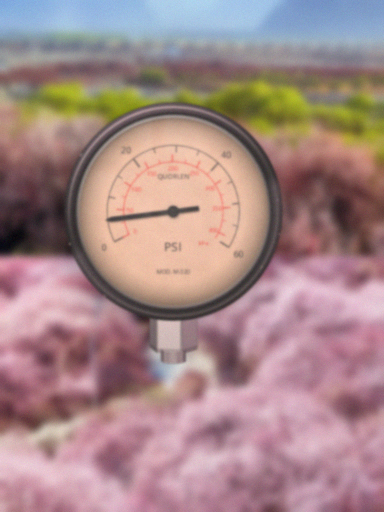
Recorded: {"value": 5, "unit": "psi"}
